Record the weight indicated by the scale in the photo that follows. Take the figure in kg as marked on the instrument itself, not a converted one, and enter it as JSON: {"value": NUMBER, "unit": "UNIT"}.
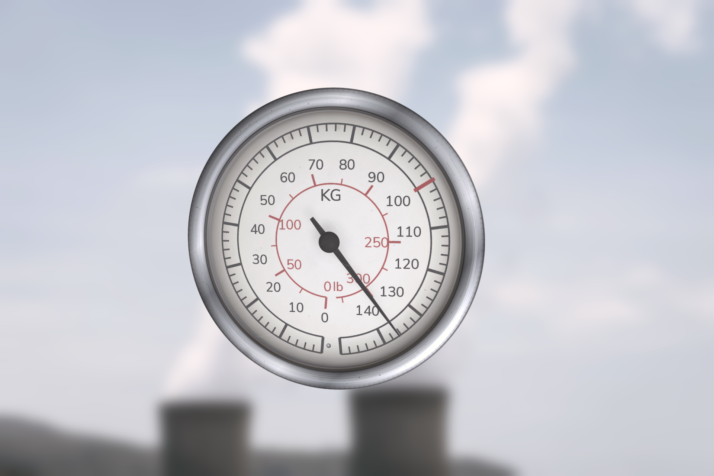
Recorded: {"value": 136, "unit": "kg"}
